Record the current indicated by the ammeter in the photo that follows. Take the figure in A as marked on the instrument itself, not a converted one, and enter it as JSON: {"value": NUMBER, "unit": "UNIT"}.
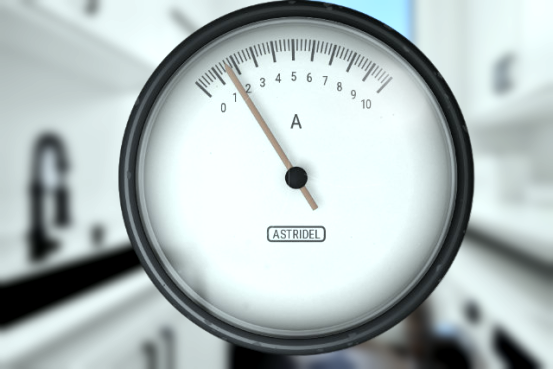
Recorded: {"value": 1.6, "unit": "A"}
